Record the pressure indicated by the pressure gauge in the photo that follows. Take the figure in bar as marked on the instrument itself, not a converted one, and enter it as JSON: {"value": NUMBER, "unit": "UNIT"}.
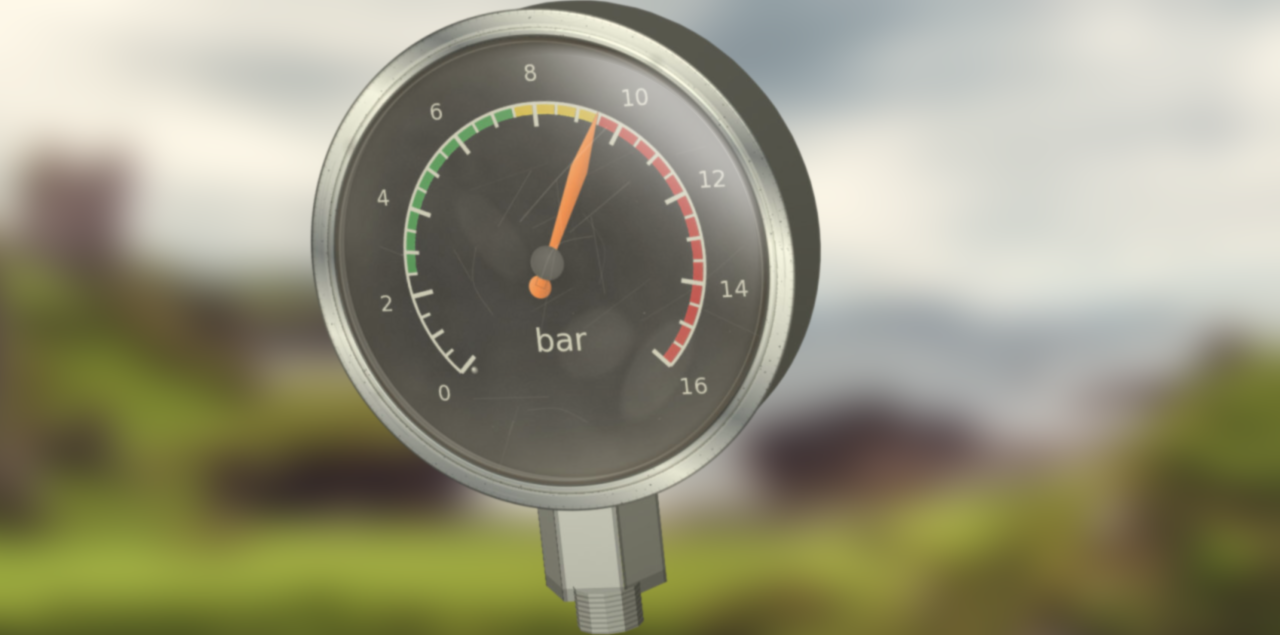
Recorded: {"value": 9.5, "unit": "bar"}
